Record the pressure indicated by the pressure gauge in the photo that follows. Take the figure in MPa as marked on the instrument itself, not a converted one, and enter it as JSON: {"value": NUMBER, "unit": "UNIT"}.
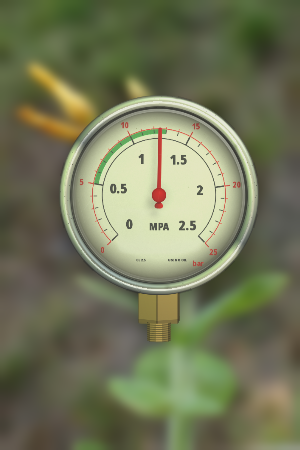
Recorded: {"value": 1.25, "unit": "MPa"}
